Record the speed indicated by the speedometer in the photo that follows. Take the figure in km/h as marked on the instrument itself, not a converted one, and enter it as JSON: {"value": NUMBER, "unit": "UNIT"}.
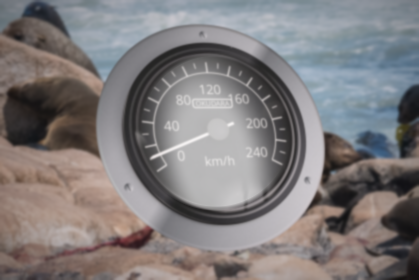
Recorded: {"value": 10, "unit": "km/h"}
